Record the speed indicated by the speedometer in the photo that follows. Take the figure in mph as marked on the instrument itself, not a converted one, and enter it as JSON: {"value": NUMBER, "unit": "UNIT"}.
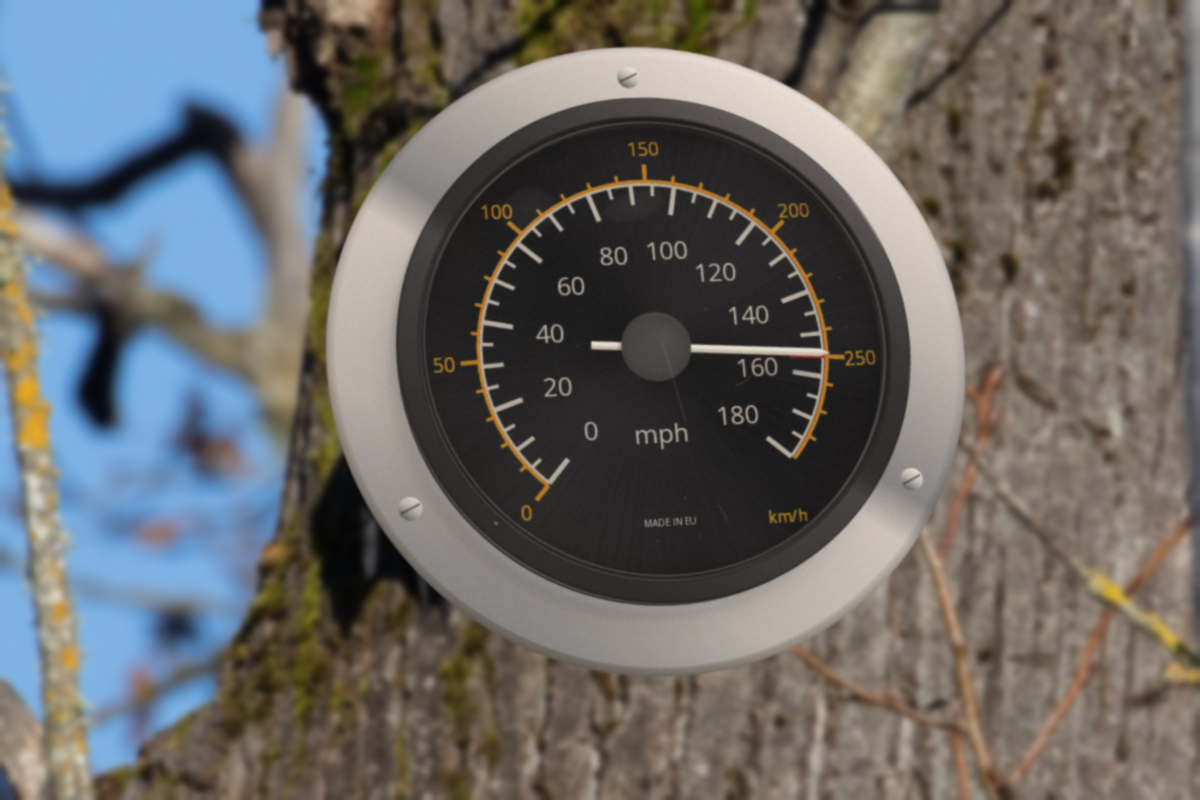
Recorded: {"value": 155, "unit": "mph"}
